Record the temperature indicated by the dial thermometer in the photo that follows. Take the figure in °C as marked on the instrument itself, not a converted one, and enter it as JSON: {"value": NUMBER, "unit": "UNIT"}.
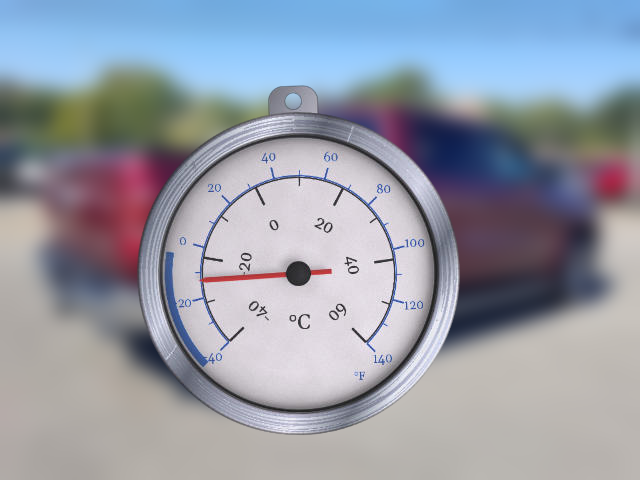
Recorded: {"value": -25, "unit": "°C"}
